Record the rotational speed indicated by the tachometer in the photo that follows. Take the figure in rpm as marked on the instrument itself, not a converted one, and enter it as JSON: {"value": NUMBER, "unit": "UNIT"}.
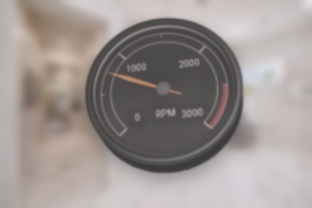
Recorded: {"value": 750, "unit": "rpm"}
